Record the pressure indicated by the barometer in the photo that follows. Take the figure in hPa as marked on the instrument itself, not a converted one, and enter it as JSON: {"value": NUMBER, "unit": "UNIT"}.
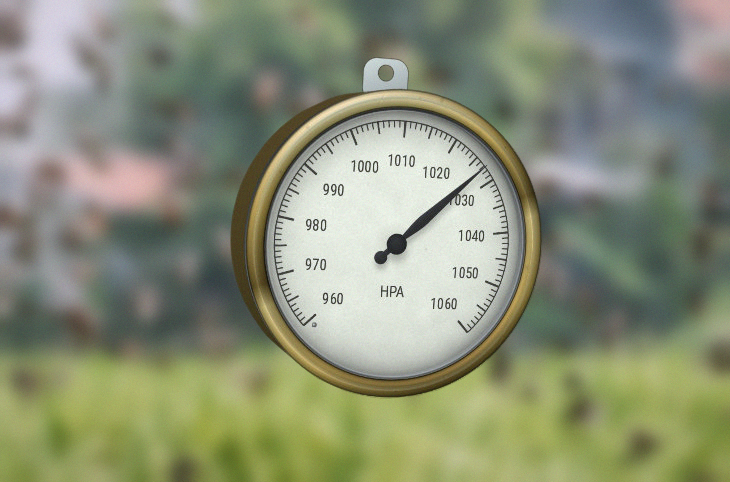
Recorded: {"value": 1027, "unit": "hPa"}
